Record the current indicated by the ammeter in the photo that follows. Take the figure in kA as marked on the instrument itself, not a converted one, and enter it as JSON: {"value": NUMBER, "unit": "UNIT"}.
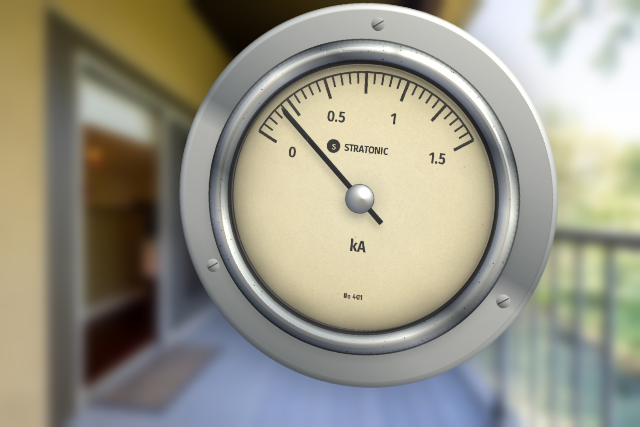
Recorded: {"value": 0.2, "unit": "kA"}
